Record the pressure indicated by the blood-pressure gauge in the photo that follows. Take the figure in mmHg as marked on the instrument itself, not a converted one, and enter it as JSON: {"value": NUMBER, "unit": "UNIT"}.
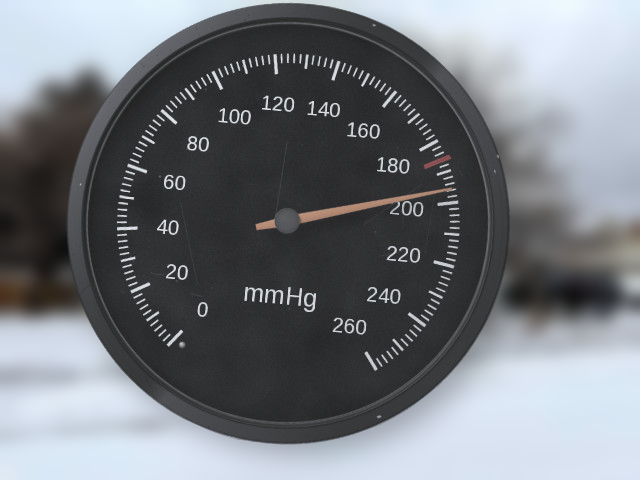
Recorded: {"value": 196, "unit": "mmHg"}
